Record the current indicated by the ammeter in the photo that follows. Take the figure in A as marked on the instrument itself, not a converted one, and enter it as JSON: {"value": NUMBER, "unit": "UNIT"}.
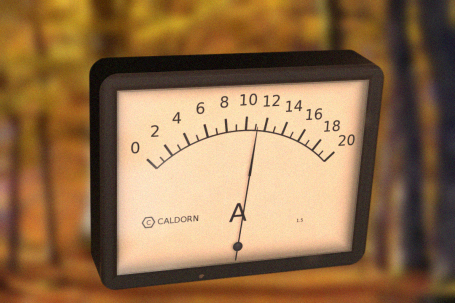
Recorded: {"value": 11, "unit": "A"}
